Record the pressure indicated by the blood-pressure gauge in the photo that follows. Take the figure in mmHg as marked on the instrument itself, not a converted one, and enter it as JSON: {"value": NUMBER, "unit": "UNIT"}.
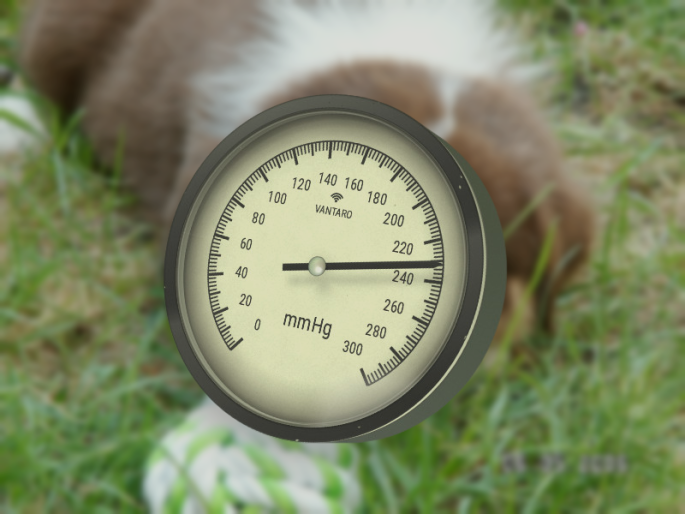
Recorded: {"value": 232, "unit": "mmHg"}
